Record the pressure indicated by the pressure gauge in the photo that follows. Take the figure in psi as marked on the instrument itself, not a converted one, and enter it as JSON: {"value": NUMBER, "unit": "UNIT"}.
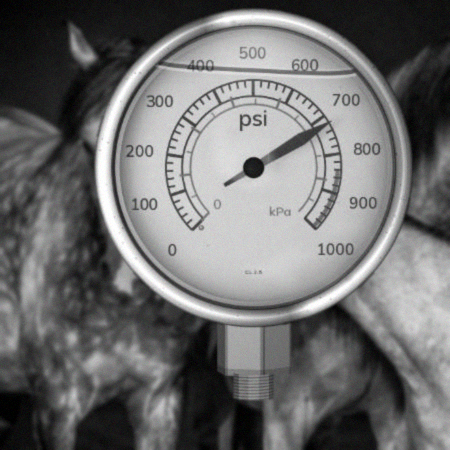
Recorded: {"value": 720, "unit": "psi"}
